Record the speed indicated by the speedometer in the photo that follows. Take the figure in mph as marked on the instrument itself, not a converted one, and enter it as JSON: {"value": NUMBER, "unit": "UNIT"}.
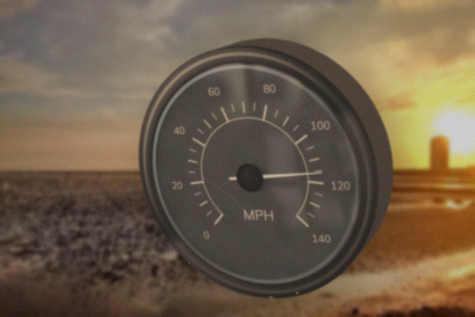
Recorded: {"value": 115, "unit": "mph"}
